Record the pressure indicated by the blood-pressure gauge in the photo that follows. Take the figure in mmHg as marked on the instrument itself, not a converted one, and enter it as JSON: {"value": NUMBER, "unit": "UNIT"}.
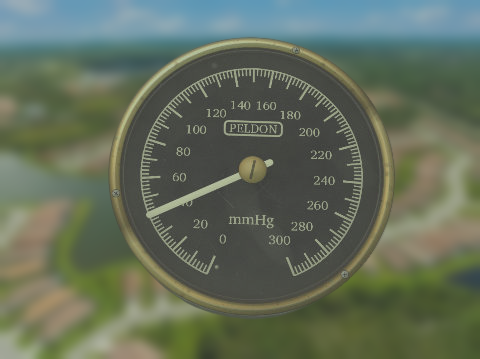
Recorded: {"value": 40, "unit": "mmHg"}
